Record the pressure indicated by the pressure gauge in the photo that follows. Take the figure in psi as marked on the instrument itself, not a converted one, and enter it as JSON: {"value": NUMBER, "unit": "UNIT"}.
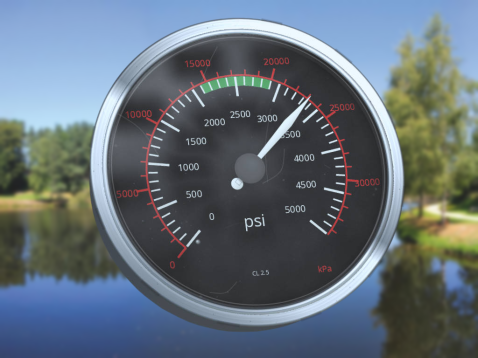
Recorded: {"value": 3350, "unit": "psi"}
